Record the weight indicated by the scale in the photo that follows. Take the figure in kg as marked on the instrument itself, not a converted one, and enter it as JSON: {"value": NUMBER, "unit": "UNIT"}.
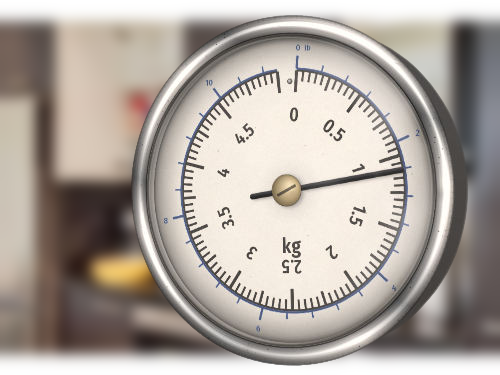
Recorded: {"value": 1.1, "unit": "kg"}
